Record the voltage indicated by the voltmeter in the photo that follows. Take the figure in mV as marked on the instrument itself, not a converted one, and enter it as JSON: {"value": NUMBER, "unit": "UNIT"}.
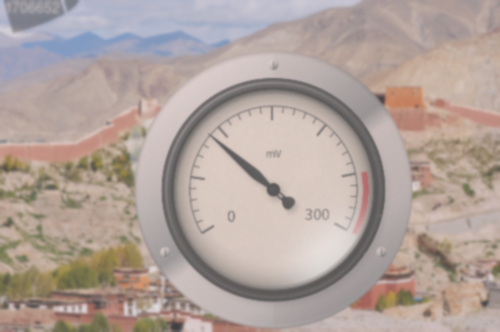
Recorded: {"value": 90, "unit": "mV"}
